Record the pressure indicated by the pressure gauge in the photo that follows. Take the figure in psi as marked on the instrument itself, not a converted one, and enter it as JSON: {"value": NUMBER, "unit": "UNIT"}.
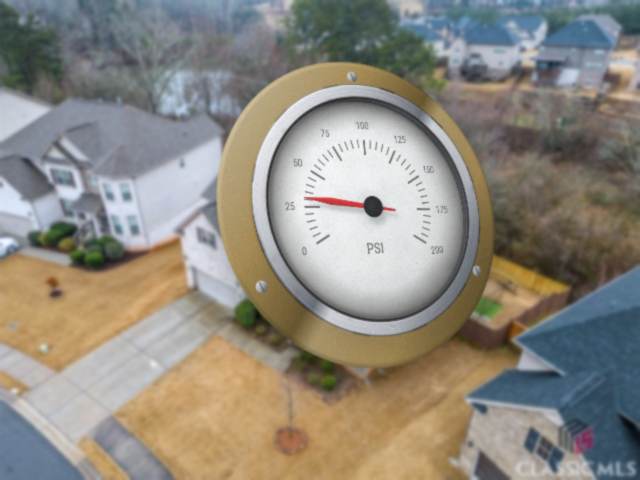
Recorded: {"value": 30, "unit": "psi"}
